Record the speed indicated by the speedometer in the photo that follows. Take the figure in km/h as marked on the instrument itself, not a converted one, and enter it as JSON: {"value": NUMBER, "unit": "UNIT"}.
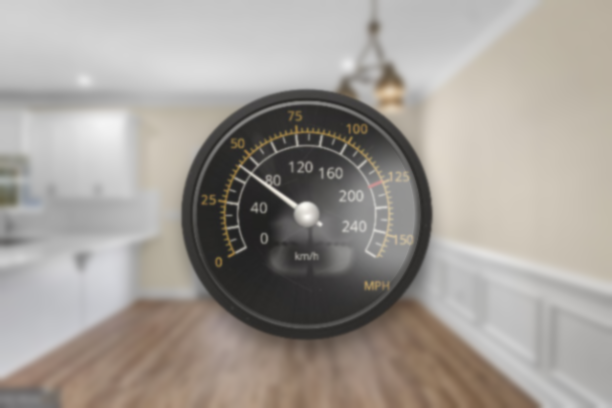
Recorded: {"value": 70, "unit": "km/h"}
